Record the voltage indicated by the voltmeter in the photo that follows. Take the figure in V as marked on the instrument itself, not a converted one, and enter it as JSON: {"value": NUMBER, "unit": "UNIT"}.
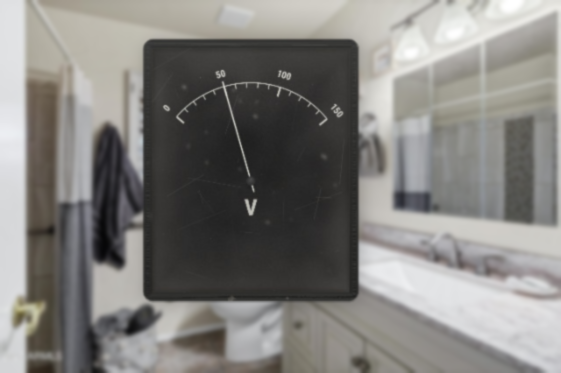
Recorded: {"value": 50, "unit": "V"}
